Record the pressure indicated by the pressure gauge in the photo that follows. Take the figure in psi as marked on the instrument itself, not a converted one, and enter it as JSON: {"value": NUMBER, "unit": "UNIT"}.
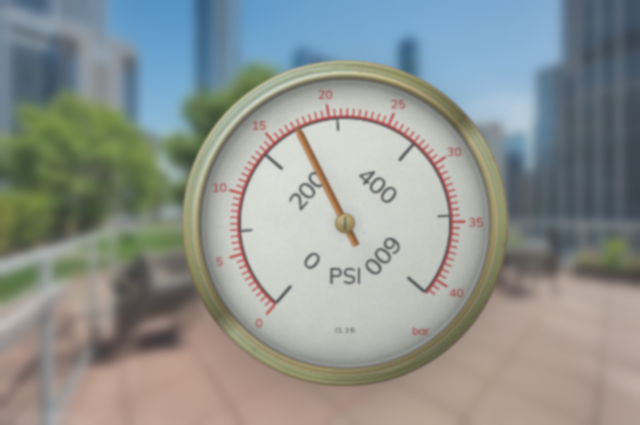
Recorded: {"value": 250, "unit": "psi"}
